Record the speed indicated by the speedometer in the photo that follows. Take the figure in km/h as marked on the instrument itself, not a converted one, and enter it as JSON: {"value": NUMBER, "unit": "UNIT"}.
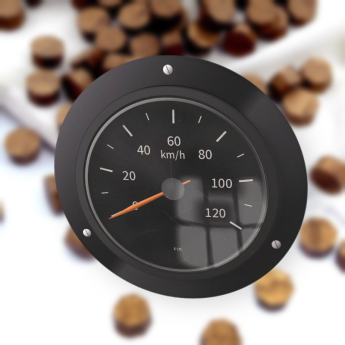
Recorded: {"value": 0, "unit": "km/h"}
